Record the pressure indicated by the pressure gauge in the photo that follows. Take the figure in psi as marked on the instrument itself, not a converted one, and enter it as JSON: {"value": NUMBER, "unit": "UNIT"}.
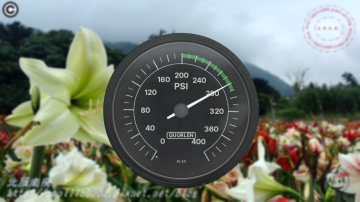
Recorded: {"value": 280, "unit": "psi"}
